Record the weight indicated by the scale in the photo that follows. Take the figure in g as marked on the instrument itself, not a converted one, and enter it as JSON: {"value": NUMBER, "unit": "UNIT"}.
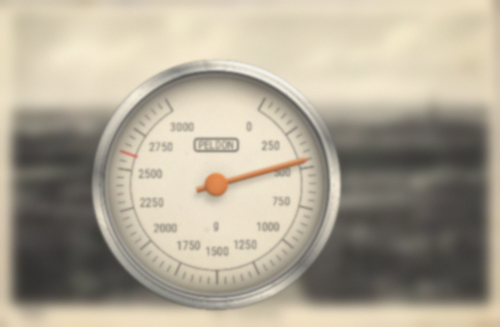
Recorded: {"value": 450, "unit": "g"}
